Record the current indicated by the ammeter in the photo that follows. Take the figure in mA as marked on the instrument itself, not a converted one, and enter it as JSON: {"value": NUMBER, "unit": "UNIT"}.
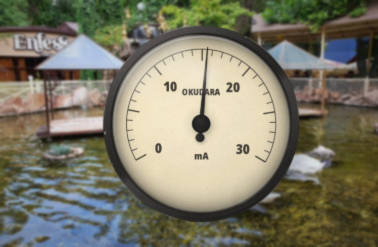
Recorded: {"value": 15.5, "unit": "mA"}
